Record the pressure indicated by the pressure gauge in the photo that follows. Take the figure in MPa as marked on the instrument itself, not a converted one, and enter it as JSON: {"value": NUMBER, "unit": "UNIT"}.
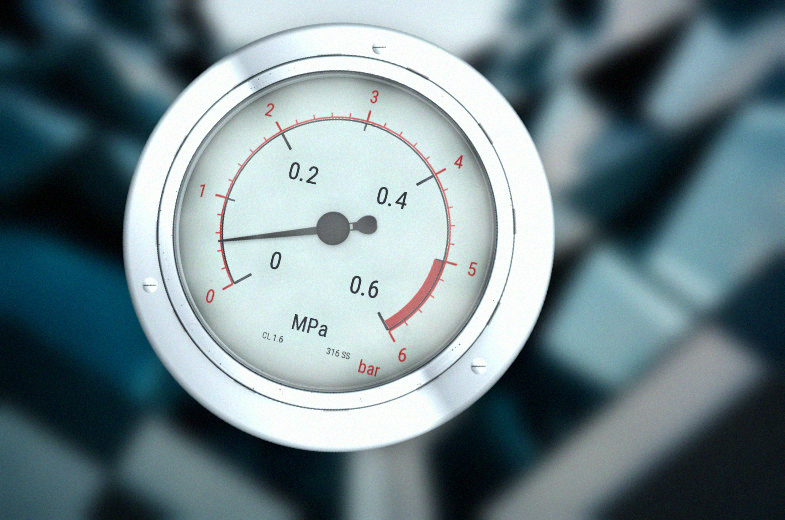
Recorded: {"value": 0.05, "unit": "MPa"}
